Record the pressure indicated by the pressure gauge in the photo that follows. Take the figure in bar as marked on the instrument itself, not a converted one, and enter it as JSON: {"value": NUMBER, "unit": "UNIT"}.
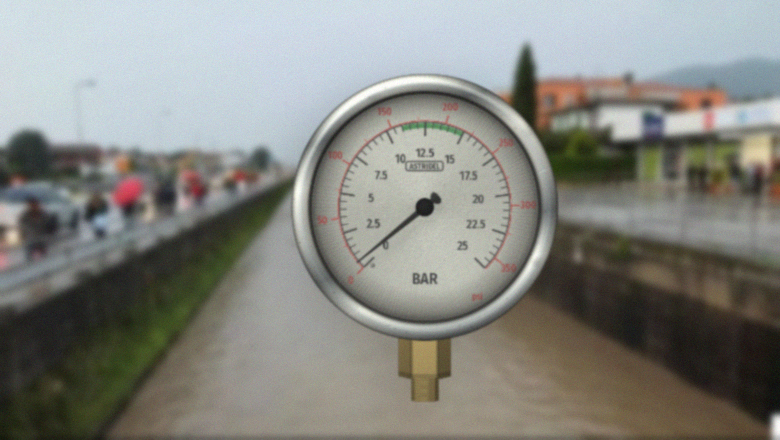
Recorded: {"value": 0.5, "unit": "bar"}
